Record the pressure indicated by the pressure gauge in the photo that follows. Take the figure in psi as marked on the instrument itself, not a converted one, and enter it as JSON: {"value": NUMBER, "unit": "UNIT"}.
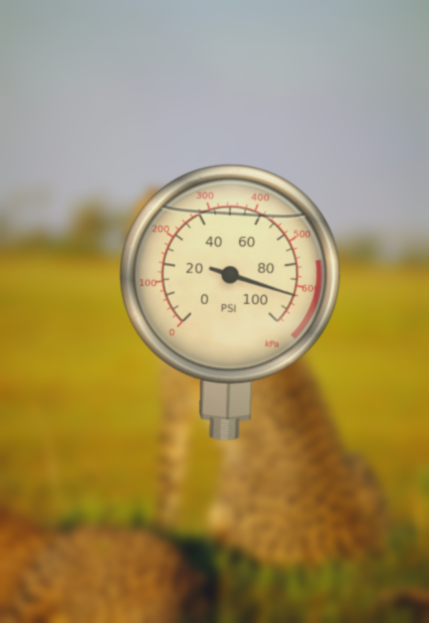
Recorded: {"value": 90, "unit": "psi"}
